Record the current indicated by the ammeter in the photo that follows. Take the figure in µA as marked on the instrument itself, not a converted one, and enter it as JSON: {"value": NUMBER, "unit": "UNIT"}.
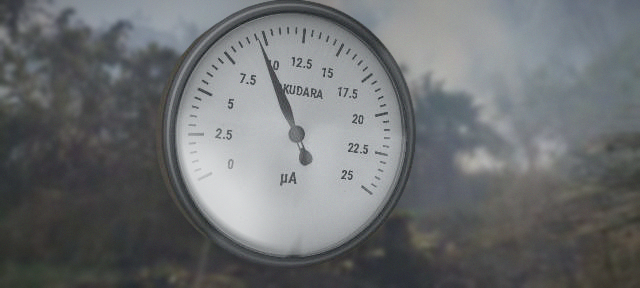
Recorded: {"value": 9.5, "unit": "µA"}
